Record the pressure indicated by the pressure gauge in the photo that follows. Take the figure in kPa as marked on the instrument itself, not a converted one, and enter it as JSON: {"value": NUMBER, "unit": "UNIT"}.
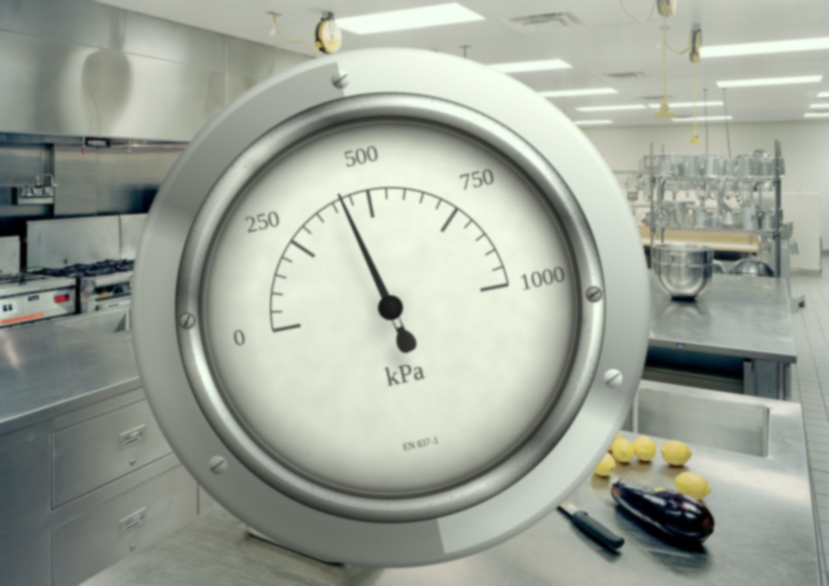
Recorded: {"value": 425, "unit": "kPa"}
